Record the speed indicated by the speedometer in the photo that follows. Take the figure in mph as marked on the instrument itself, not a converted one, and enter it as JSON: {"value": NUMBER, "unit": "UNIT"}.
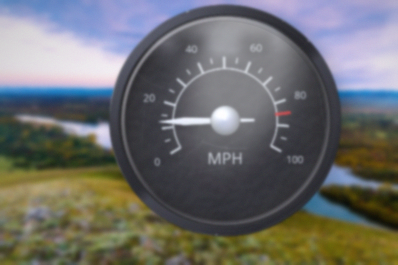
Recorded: {"value": 12.5, "unit": "mph"}
